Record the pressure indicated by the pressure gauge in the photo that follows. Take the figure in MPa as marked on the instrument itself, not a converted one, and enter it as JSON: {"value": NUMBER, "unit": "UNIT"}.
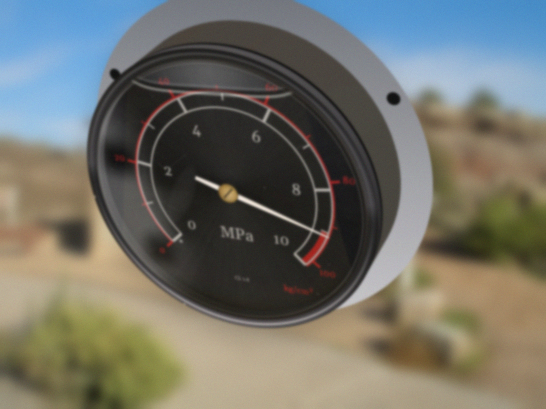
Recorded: {"value": 9, "unit": "MPa"}
